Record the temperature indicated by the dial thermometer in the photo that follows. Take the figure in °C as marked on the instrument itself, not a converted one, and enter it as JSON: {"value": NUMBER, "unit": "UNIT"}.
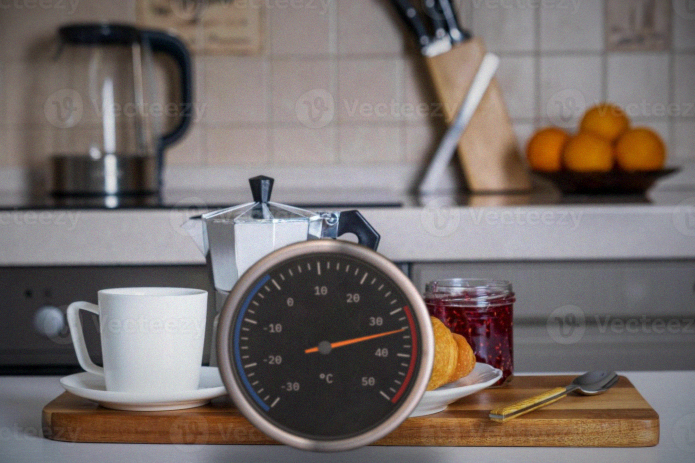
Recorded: {"value": 34, "unit": "°C"}
